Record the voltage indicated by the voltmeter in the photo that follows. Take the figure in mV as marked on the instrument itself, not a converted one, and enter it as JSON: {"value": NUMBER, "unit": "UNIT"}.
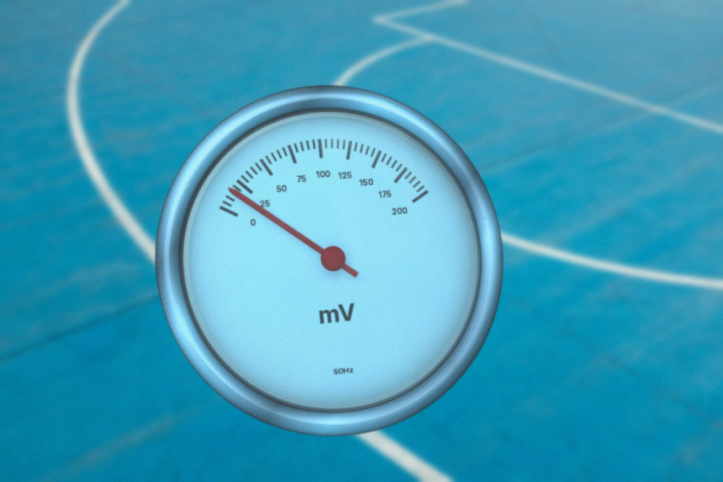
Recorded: {"value": 15, "unit": "mV"}
